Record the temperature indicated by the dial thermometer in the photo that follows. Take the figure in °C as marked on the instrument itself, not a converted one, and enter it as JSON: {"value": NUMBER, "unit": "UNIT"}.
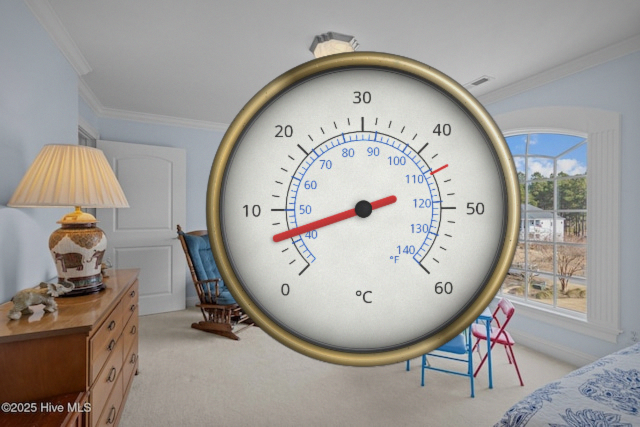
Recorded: {"value": 6, "unit": "°C"}
